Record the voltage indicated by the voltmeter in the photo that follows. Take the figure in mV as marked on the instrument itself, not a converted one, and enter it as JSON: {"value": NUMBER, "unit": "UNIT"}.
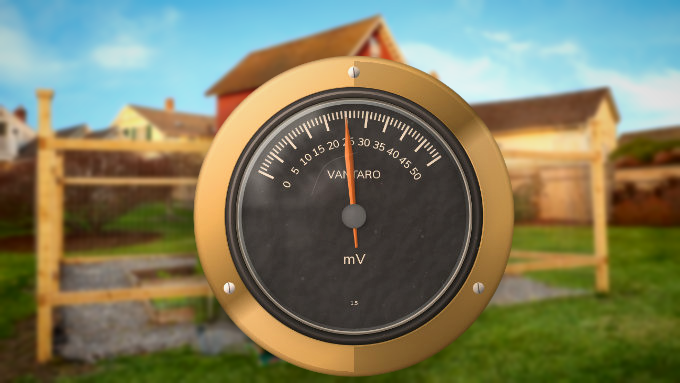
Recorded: {"value": 25, "unit": "mV"}
